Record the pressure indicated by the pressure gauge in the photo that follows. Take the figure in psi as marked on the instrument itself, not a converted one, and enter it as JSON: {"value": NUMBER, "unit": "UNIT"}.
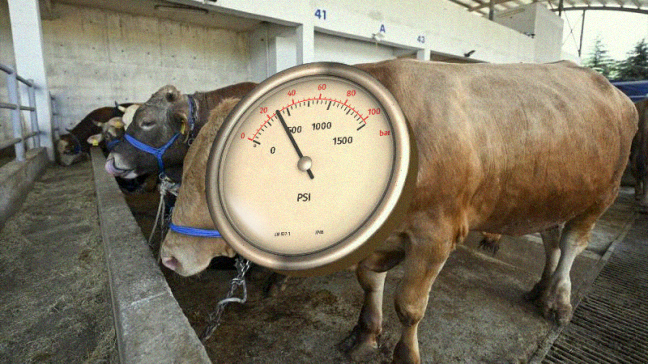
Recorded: {"value": 400, "unit": "psi"}
